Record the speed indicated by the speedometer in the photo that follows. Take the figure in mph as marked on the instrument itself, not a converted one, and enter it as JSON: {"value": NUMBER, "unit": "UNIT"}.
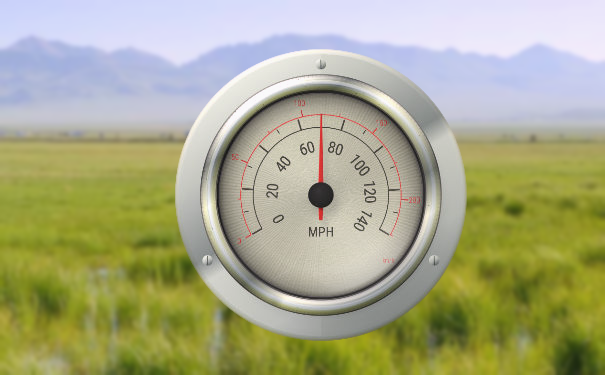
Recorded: {"value": 70, "unit": "mph"}
